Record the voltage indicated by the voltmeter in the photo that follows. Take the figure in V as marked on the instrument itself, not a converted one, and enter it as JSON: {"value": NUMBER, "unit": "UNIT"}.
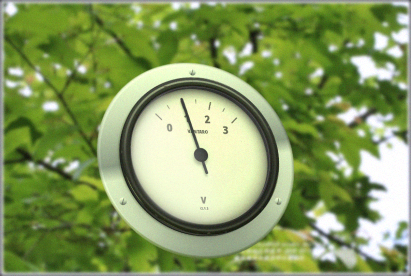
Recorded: {"value": 1, "unit": "V"}
